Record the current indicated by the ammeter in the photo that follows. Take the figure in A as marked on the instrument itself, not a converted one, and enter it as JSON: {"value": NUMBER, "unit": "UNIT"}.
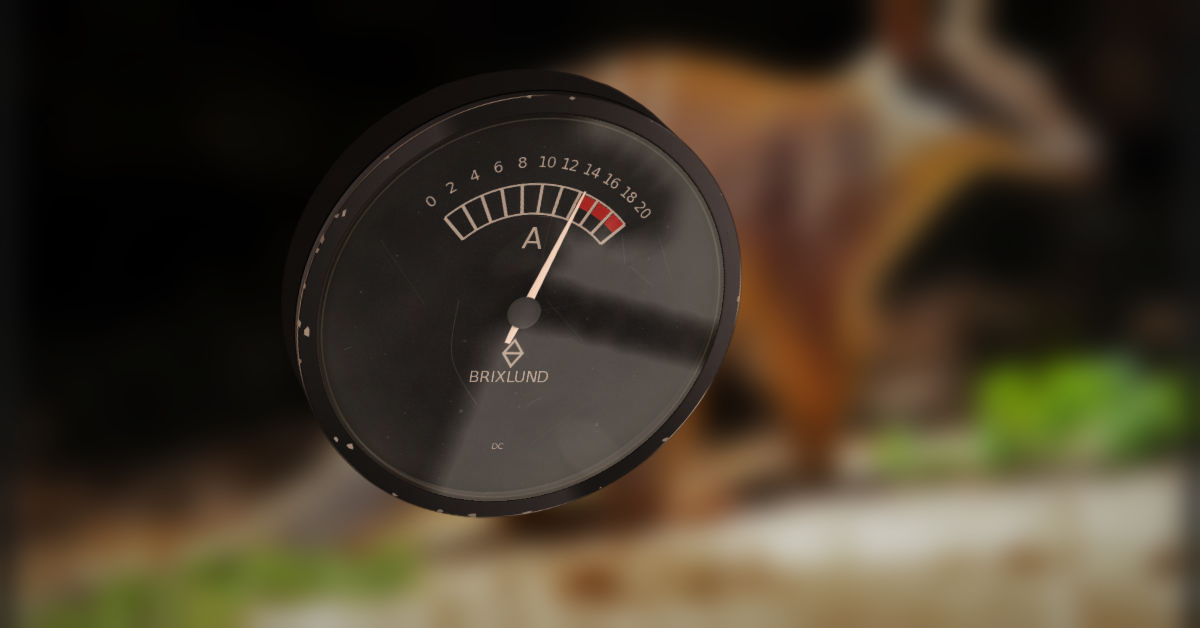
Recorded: {"value": 14, "unit": "A"}
